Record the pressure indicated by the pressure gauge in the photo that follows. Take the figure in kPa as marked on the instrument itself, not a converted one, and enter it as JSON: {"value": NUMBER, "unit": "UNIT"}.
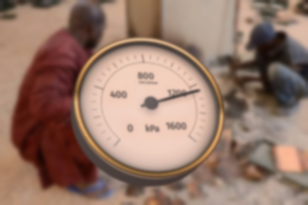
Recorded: {"value": 1250, "unit": "kPa"}
